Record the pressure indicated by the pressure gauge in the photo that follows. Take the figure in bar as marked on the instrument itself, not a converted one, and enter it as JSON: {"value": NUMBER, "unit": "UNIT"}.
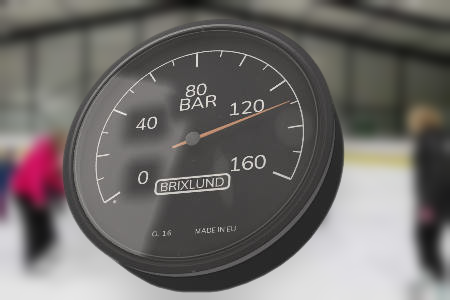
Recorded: {"value": 130, "unit": "bar"}
